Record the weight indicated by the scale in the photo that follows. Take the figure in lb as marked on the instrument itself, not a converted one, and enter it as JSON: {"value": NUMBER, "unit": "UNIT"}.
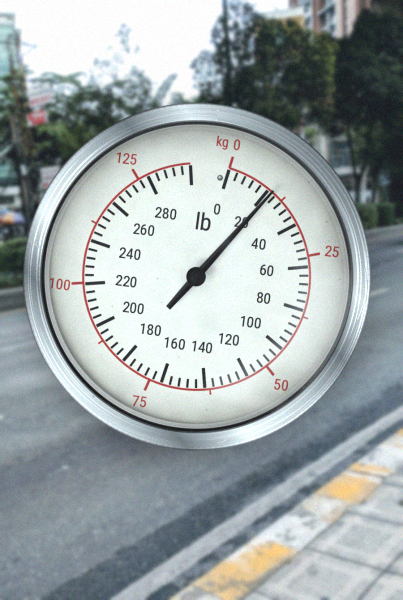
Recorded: {"value": 22, "unit": "lb"}
